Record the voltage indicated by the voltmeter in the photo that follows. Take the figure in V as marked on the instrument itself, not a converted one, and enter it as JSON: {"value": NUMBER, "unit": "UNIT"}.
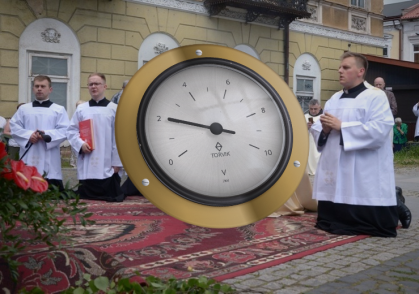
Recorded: {"value": 2, "unit": "V"}
